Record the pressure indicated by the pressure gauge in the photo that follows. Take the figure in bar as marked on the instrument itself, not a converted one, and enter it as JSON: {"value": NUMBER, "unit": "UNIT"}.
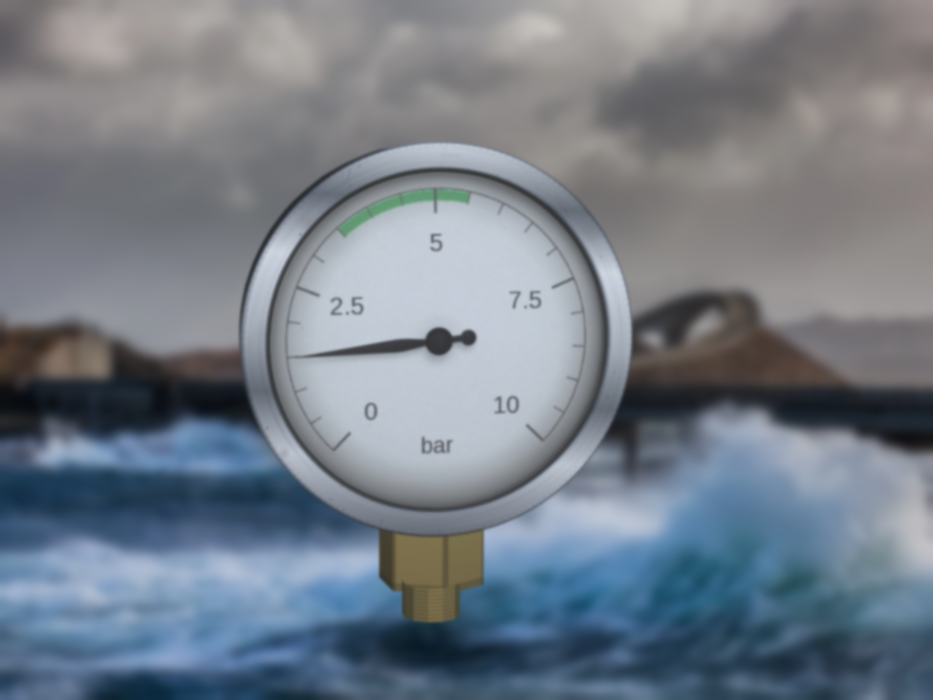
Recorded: {"value": 1.5, "unit": "bar"}
